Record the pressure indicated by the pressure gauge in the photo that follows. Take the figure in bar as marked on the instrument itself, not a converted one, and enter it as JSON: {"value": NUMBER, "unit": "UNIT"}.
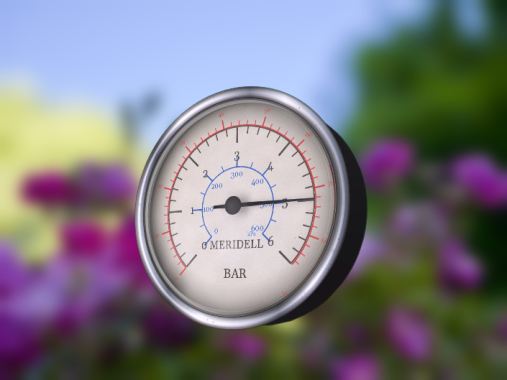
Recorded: {"value": 5, "unit": "bar"}
